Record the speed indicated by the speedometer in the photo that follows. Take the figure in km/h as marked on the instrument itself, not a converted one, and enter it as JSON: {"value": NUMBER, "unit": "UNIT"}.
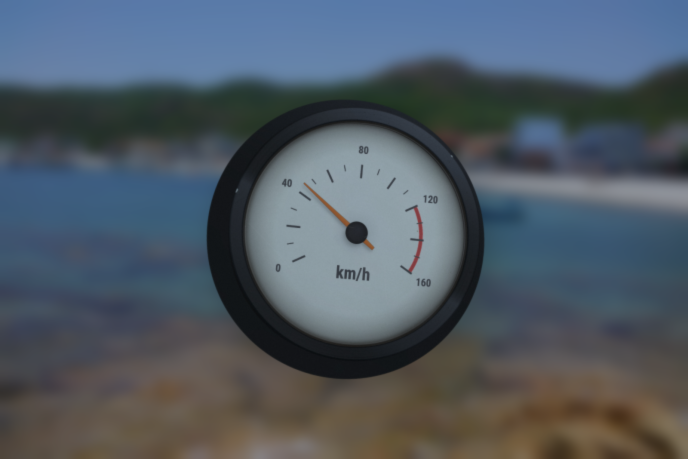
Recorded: {"value": 45, "unit": "km/h"}
